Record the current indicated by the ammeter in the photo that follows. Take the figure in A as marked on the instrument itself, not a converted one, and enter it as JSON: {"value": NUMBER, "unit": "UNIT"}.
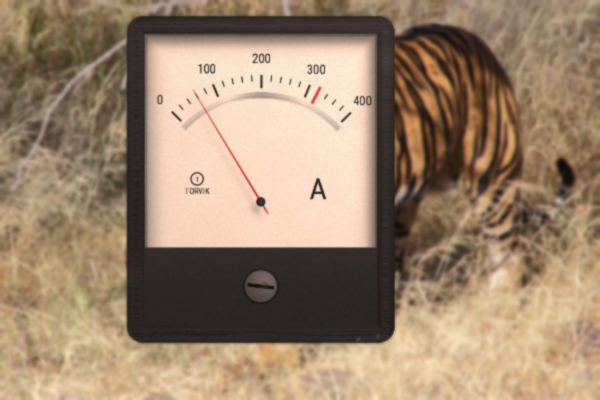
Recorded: {"value": 60, "unit": "A"}
